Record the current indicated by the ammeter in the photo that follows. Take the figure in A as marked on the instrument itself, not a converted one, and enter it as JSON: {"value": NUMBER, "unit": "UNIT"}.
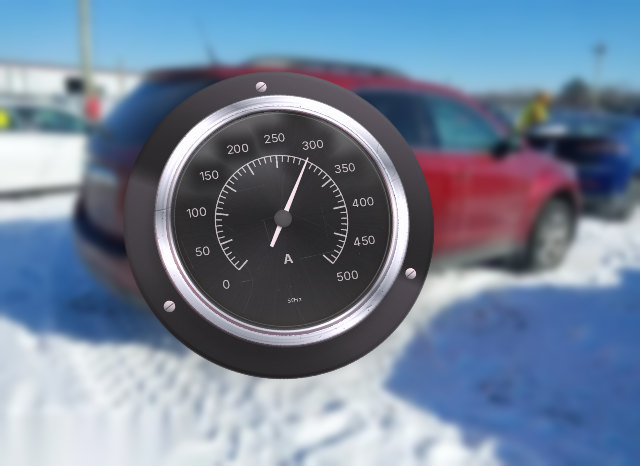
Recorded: {"value": 300, "unit": "A"}
